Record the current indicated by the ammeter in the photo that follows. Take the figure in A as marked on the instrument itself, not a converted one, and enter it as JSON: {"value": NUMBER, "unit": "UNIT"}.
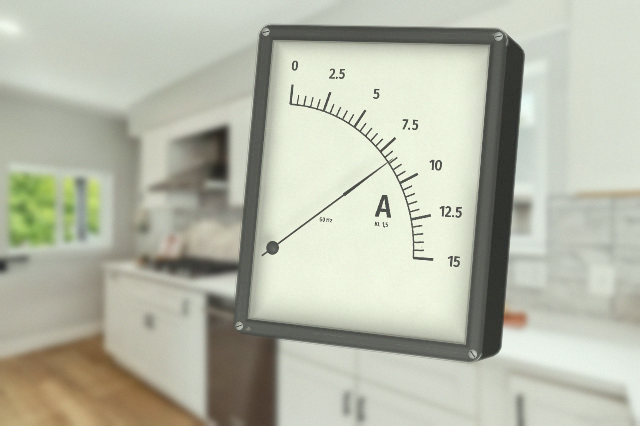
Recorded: {"value": 8.5, "unit": "A"}
